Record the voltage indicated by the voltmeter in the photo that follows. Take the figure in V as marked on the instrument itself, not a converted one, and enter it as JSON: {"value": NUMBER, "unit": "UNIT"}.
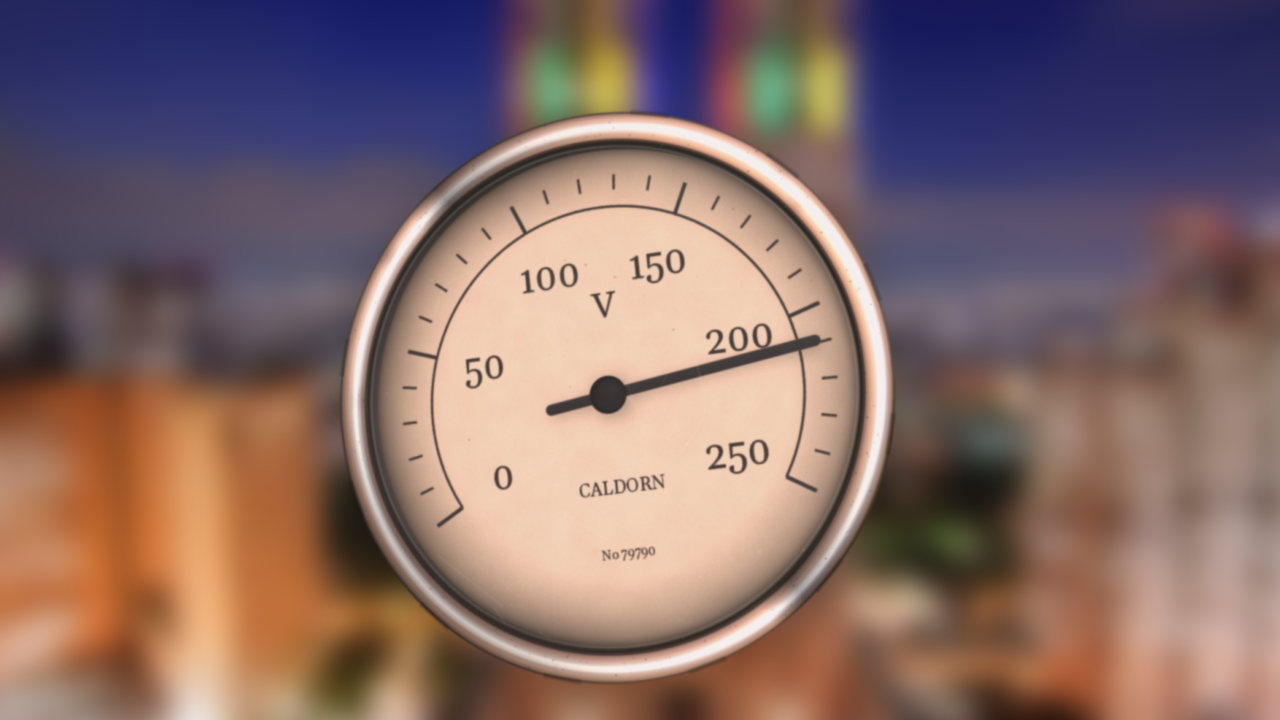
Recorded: {"value": 210, "unit": "V"}
